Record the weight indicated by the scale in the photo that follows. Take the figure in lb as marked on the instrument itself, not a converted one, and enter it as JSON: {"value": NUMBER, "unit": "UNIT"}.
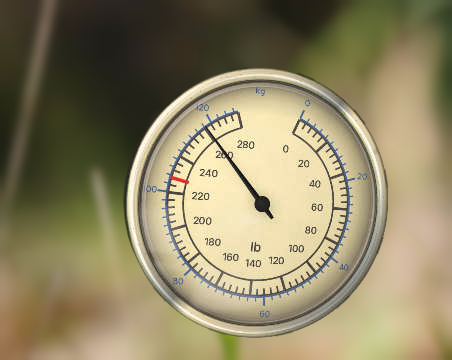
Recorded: {"value": 260, "unit": "lb"}
